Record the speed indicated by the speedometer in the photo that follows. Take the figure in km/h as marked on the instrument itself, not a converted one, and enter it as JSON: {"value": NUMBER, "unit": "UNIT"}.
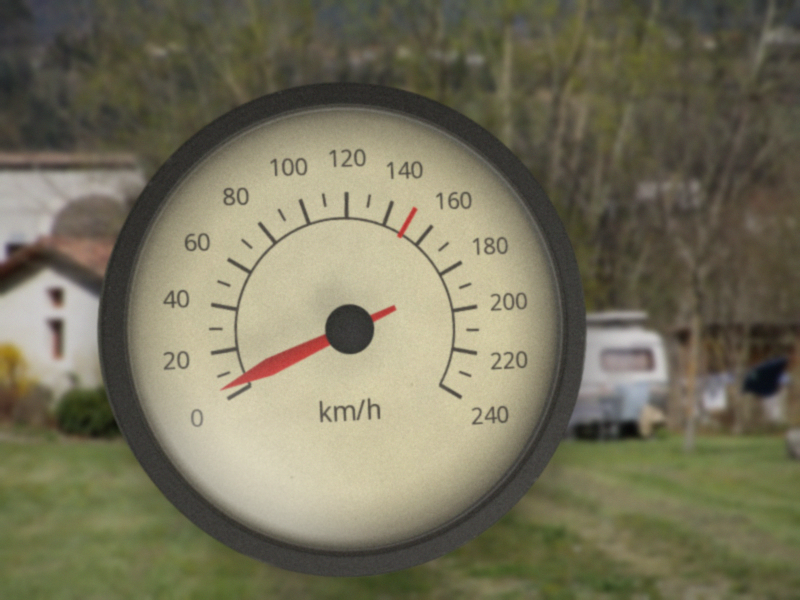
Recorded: {"value": 5, "unit": "km/h"}
